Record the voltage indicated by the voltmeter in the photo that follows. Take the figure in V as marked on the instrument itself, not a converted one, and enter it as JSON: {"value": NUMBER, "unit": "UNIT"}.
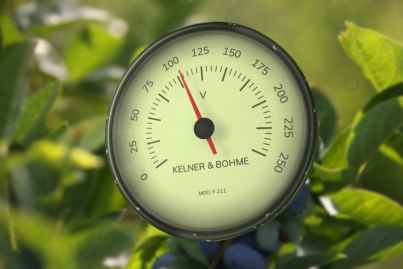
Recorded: {"value": 105, "unit": "V"}
